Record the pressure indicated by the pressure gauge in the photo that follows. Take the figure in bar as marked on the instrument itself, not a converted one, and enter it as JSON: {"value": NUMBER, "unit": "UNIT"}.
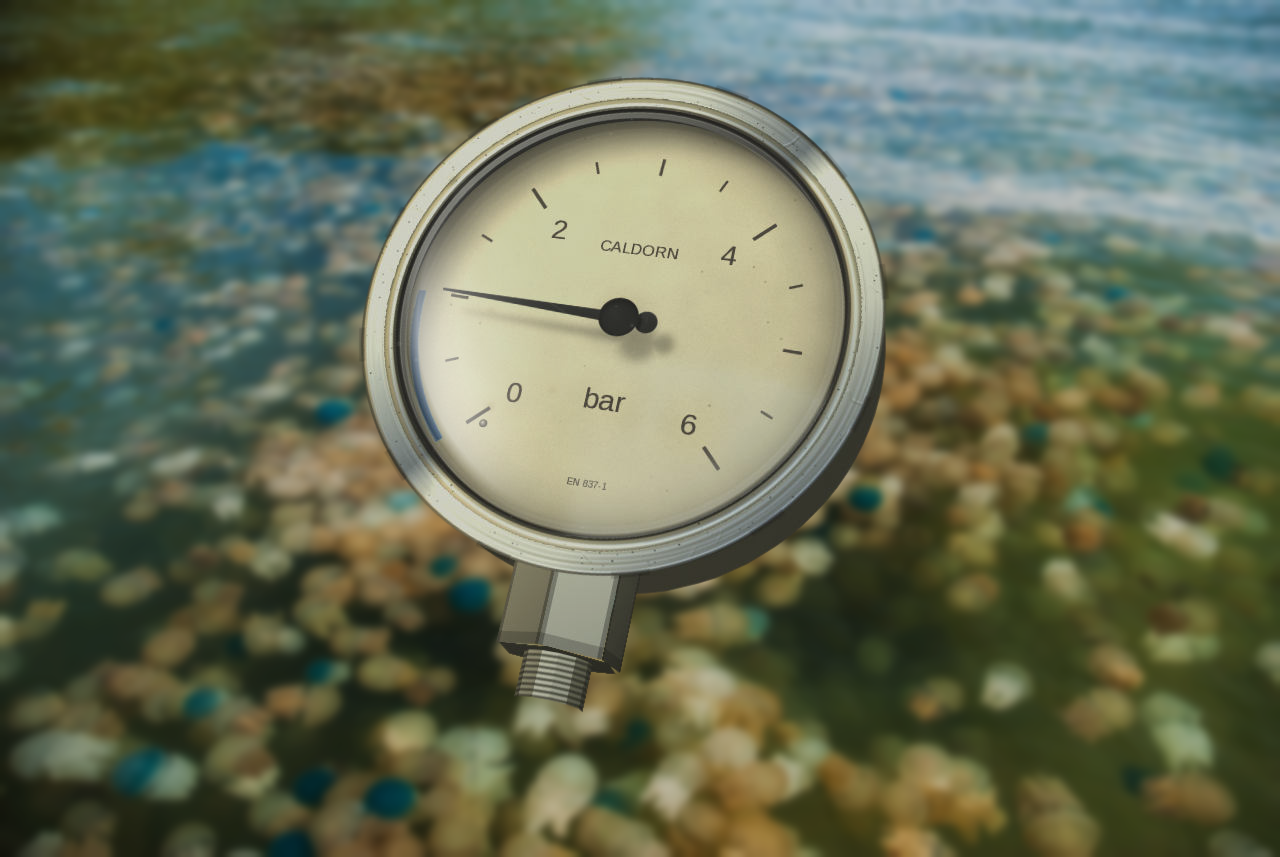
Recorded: {"value": 1, "unit": "bar"}
